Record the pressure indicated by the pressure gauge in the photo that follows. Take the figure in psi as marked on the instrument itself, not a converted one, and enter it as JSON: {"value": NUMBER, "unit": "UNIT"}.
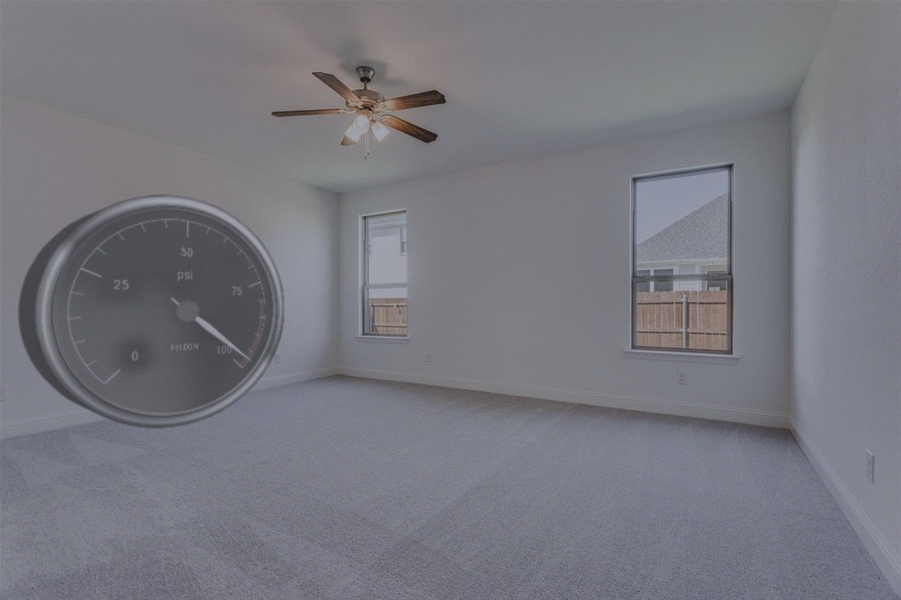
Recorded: {"value": 97.5, "unit": "psi"}
